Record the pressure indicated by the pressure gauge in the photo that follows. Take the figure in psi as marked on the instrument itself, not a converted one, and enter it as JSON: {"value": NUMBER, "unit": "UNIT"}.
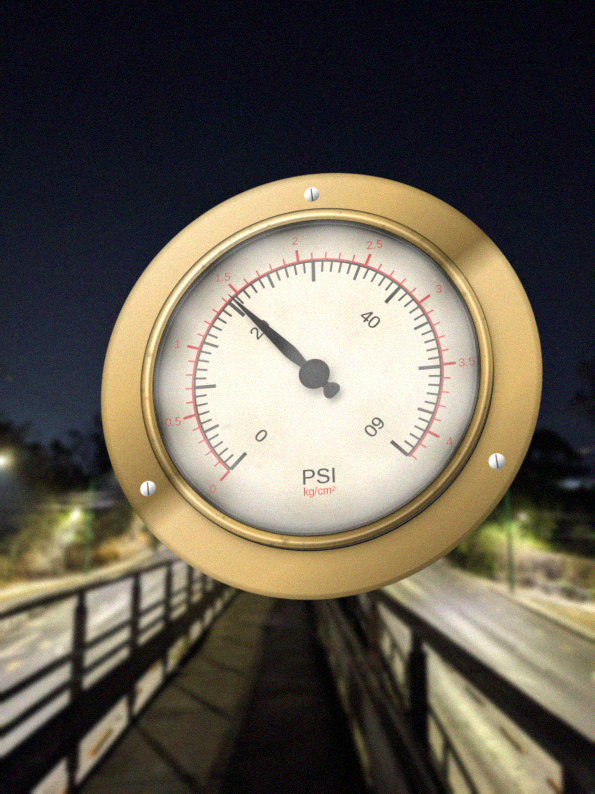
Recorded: {"value": 20.5, "unit": "psi"}
